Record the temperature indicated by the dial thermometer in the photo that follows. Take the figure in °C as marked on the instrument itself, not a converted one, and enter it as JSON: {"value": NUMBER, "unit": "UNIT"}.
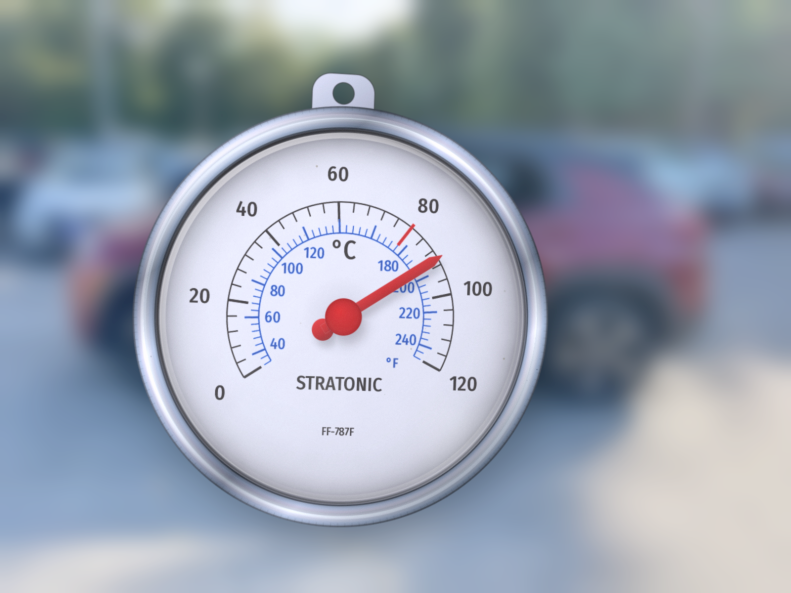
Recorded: {"value": 90, "unit": "°C"}
